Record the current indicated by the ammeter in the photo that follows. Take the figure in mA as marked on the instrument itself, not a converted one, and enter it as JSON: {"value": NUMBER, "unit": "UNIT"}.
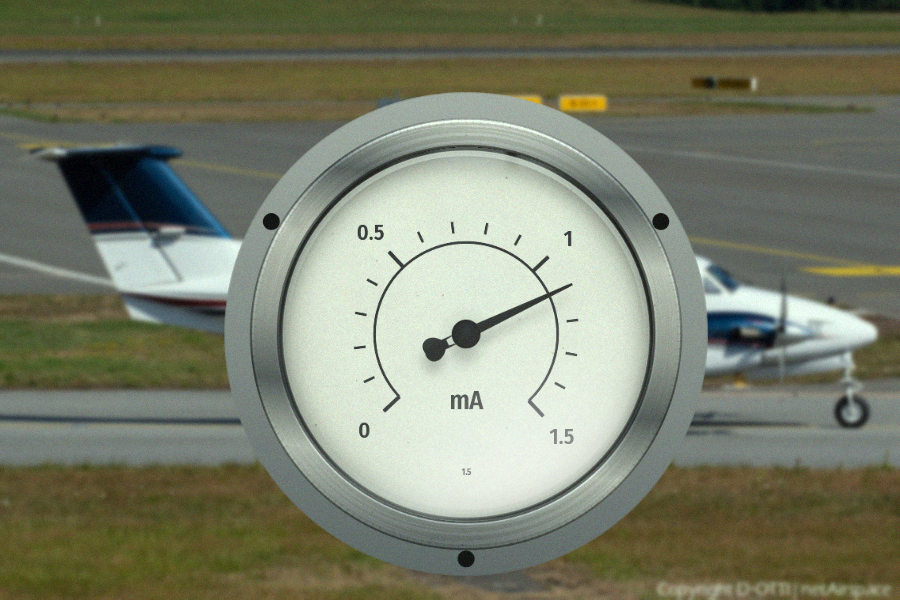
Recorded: {"value": 1.1, "unit": "mA"}
